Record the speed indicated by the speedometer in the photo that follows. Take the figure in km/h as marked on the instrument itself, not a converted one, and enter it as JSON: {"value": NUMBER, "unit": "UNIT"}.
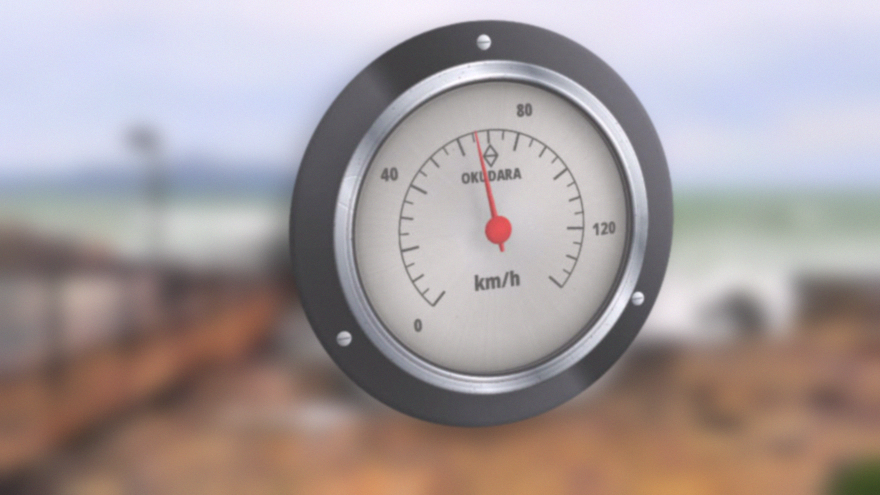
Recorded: {"value": 65, "unit": "km/h"}
